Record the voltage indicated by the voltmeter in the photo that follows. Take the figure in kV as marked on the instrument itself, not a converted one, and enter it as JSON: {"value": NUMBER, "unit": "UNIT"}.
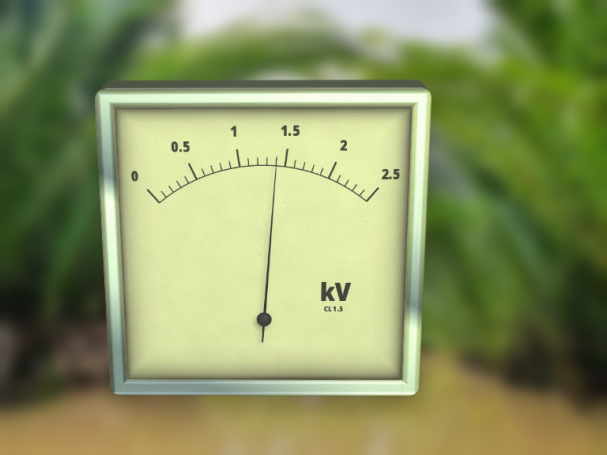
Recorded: {"value": 1.4, "unit": "kV"}
